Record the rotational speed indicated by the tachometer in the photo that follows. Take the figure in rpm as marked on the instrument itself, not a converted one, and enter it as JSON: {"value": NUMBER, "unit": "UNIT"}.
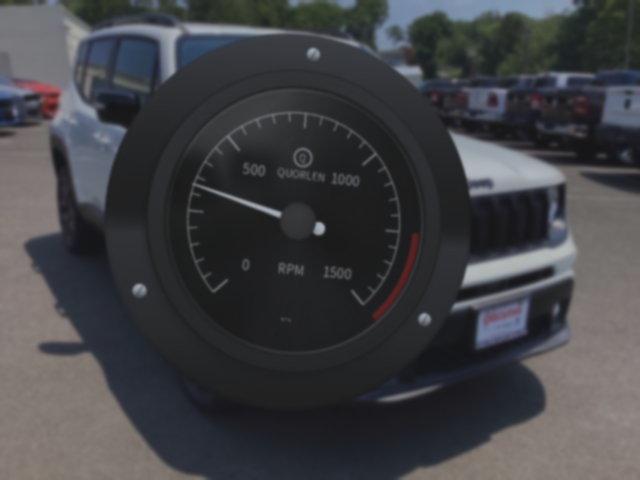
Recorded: {"value": 325, "unit": "rpm"}
